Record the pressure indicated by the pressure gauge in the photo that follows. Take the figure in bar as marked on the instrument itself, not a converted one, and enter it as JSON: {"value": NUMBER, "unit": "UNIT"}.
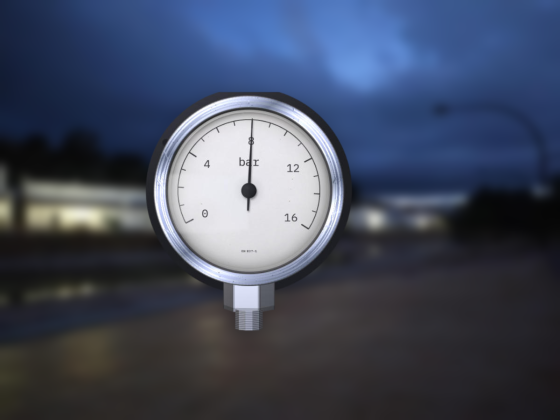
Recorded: {"value": 8, "unit": "bar"}
